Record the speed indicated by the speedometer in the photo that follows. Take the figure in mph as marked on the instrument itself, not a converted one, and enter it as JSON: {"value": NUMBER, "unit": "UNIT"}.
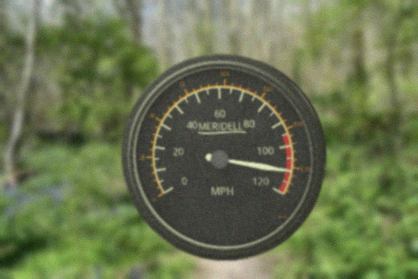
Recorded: {"value": 110, "unit": "mph"}
